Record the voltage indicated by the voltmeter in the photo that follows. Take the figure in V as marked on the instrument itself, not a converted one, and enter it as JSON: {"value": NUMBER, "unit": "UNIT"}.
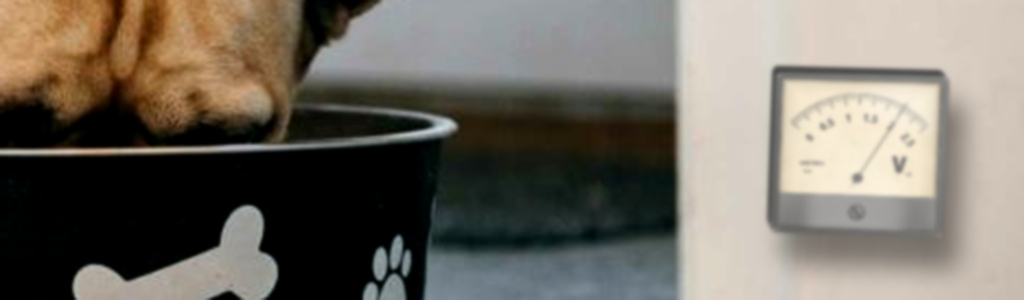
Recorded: {"value": 2, "unit": "V"}
